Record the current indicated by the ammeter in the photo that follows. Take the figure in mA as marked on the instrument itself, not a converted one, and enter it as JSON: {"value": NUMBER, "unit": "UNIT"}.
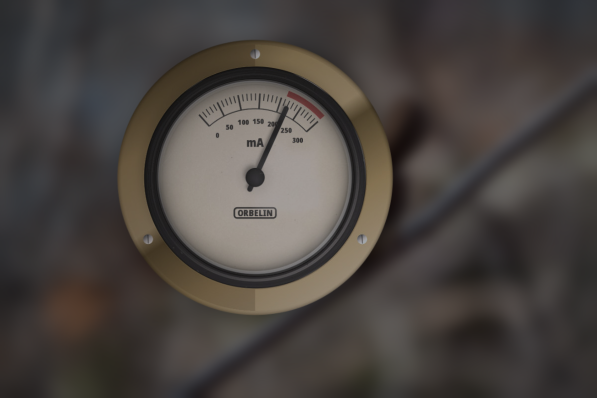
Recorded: {"value": 220, "unit": "mA"}
